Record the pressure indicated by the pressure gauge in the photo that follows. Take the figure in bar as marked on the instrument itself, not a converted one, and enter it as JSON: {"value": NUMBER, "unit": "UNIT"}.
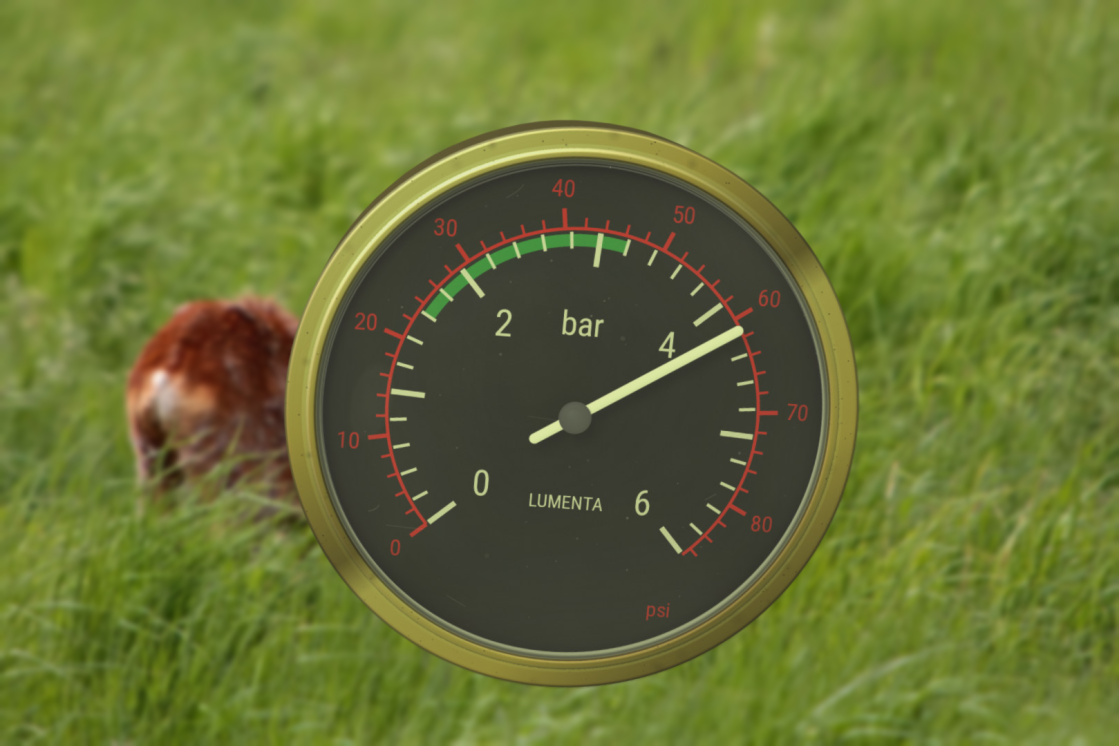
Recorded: {"value": 4.2, "unit": "bar"}
